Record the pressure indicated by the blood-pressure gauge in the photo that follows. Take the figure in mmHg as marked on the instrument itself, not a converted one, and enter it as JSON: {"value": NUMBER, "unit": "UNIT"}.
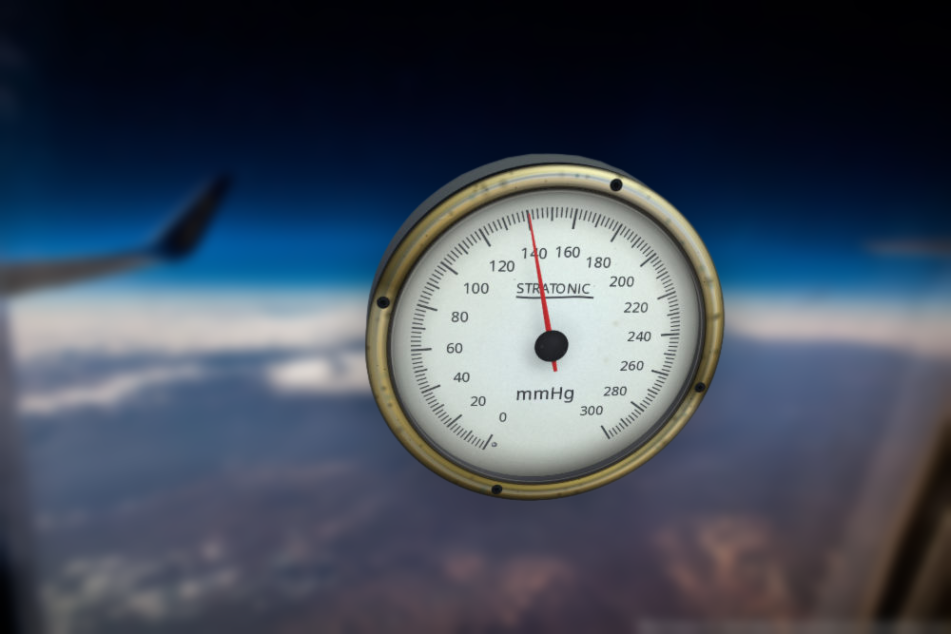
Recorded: {"value": 140, "unit": "mmHg"}
